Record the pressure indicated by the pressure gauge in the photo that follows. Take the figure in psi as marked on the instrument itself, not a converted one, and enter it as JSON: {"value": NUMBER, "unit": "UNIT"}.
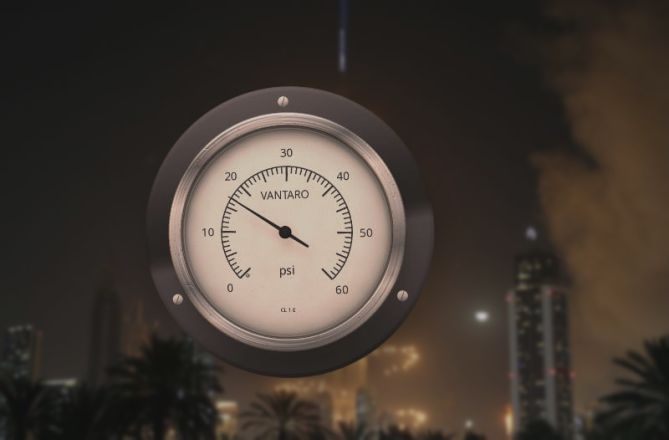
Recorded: {"value": 17, "unit": "psi"}
